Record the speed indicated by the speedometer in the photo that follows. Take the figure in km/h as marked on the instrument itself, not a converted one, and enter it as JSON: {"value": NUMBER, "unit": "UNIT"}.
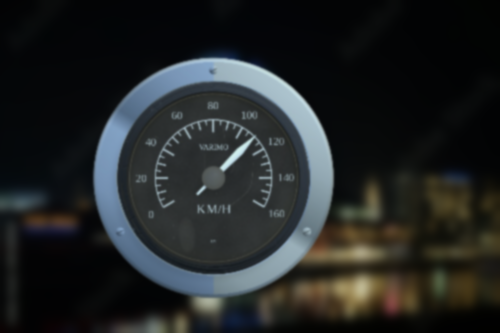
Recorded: {"value": 110, "unit": "km/h"}
